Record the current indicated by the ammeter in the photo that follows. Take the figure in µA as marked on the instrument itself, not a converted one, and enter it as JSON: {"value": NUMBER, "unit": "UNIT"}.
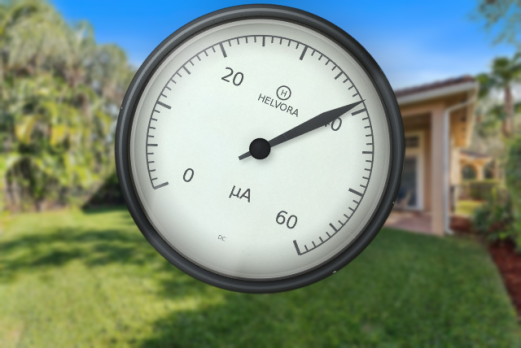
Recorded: {"value": 39, "unit": "µA"}
